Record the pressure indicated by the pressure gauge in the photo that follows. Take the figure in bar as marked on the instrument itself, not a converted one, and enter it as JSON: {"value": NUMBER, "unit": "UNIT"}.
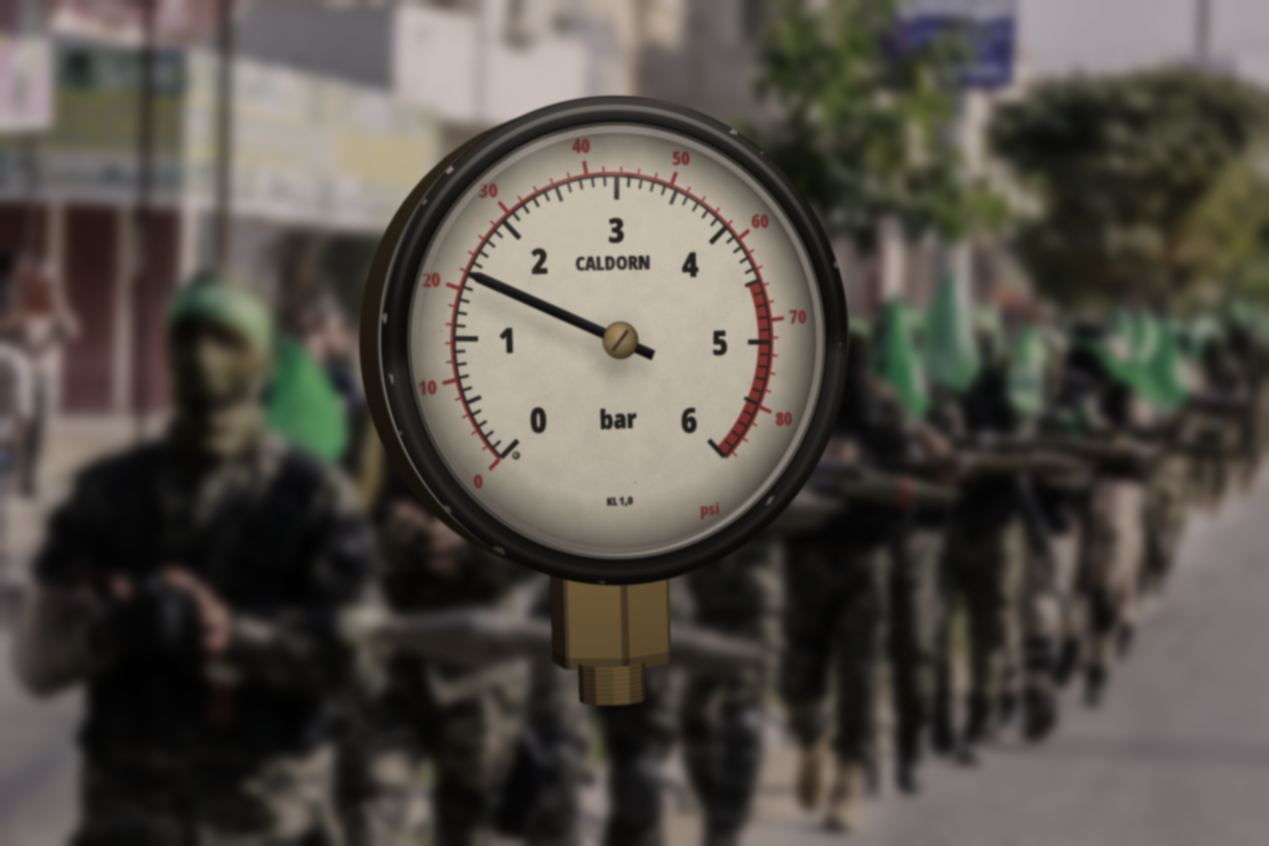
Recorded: {"value": 1.5, "unit": "bar"}
